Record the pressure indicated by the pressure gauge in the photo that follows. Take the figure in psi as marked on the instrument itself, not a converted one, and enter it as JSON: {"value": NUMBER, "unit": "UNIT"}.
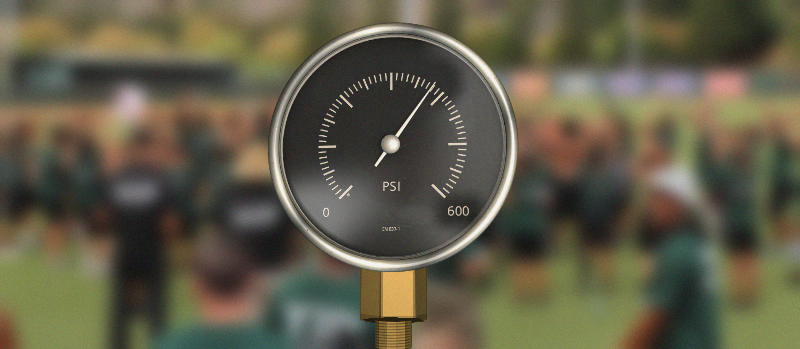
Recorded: {"value": 380, "unit": "psi"}
